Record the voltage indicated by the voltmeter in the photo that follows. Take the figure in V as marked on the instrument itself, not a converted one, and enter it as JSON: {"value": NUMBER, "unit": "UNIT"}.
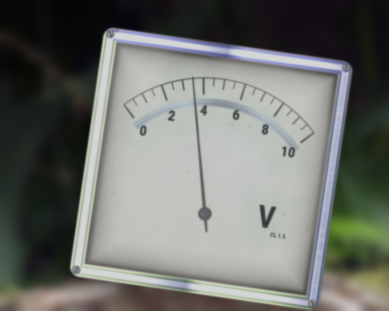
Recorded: {"value": 3.5, "unit": "V"}
